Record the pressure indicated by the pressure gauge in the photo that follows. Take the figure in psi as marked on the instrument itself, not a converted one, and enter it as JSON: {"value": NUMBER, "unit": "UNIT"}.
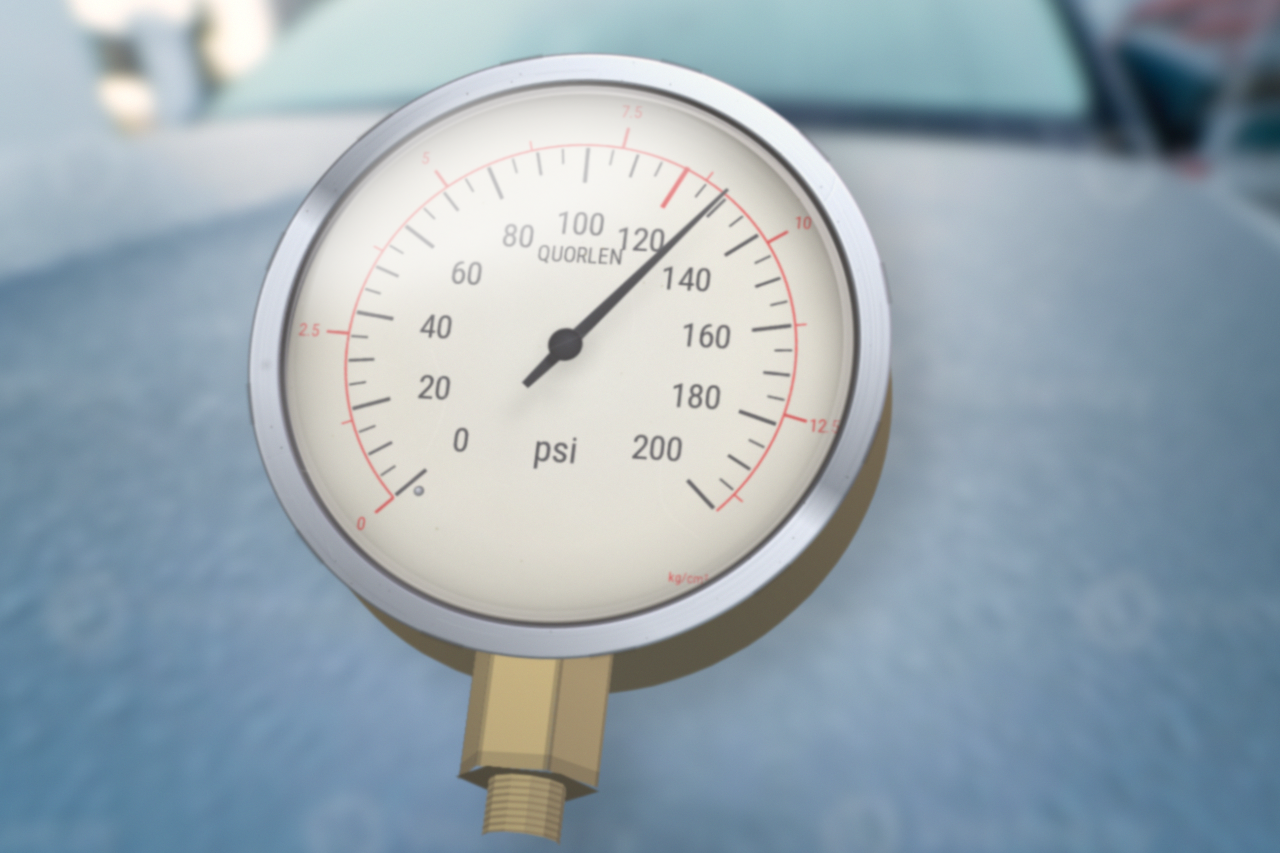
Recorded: {"value": 130, "unit": "psi"}
